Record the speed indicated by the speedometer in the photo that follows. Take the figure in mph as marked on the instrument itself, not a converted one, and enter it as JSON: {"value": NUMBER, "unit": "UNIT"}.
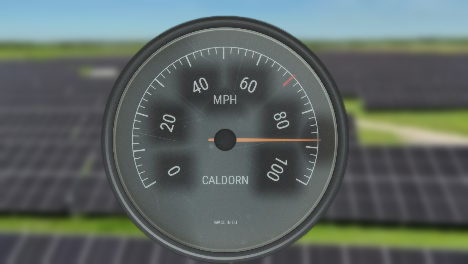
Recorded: {"value": 88, "unit": "mph"}
